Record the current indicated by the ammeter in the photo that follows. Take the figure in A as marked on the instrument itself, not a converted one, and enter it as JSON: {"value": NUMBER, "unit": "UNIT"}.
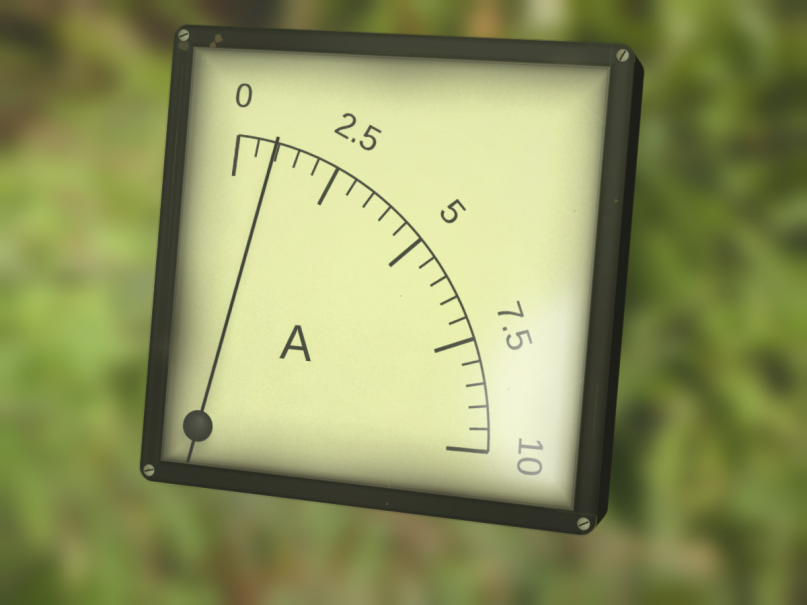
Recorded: {"value": 1, "unit": "A"}
